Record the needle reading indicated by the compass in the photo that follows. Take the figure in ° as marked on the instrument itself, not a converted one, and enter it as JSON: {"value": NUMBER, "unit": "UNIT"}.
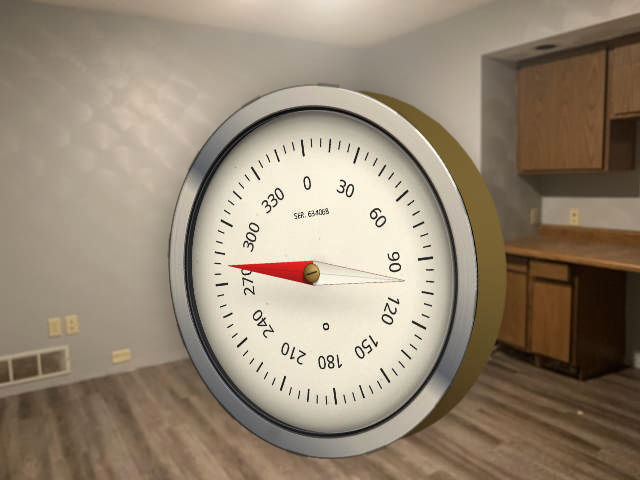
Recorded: {"value": 280, "unit": "°"}
